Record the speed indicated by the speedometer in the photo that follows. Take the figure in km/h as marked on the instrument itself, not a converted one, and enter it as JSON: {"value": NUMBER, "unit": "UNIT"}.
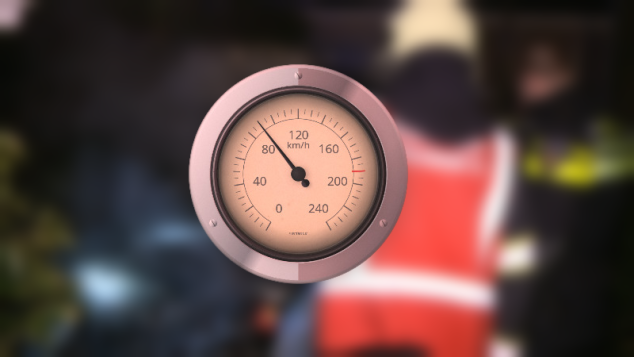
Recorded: {"value": 90, "unit": "km/h"}
